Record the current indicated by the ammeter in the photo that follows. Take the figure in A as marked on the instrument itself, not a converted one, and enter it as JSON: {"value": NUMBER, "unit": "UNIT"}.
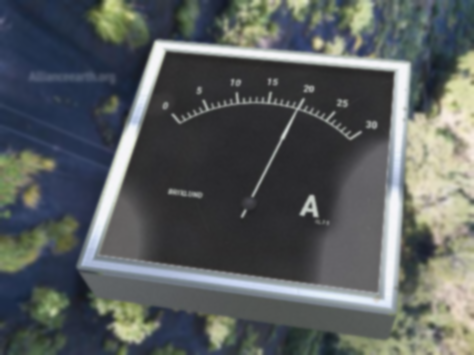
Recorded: {"value": 20, "unit": "A"}
